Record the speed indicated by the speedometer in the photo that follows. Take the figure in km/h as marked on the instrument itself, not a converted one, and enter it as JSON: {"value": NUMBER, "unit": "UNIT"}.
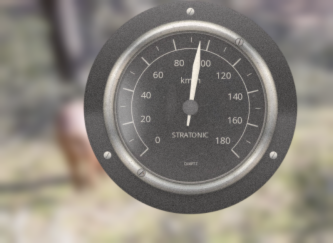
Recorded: {"value": 95, "unit": "km/h"}
